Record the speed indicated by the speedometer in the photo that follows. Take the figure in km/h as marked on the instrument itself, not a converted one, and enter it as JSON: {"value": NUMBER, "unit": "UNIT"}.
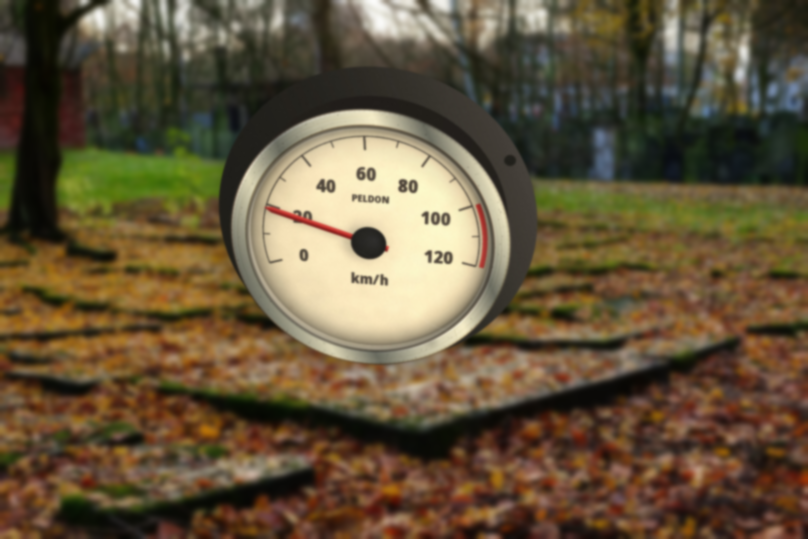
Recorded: {"value": 20, "unit": "km/h"}
